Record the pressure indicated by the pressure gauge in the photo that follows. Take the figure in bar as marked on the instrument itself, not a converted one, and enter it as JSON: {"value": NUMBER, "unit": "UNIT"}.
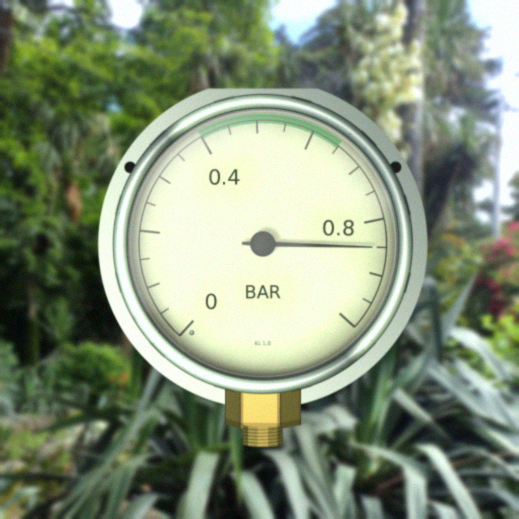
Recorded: {"value": 0.85, "unit": "bar"}
